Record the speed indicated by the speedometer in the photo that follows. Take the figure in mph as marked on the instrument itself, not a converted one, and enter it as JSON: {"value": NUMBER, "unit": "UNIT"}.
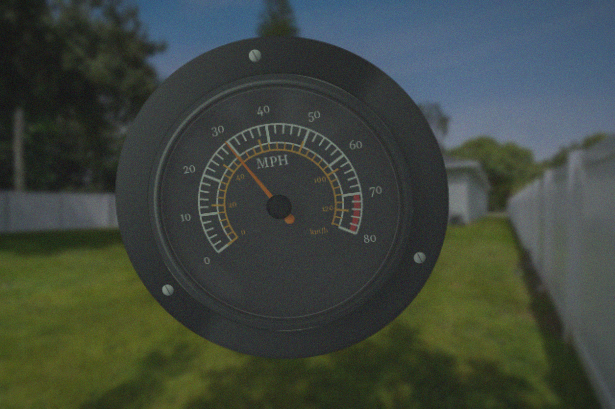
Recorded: {"value": 30, "unit": "mph"}
